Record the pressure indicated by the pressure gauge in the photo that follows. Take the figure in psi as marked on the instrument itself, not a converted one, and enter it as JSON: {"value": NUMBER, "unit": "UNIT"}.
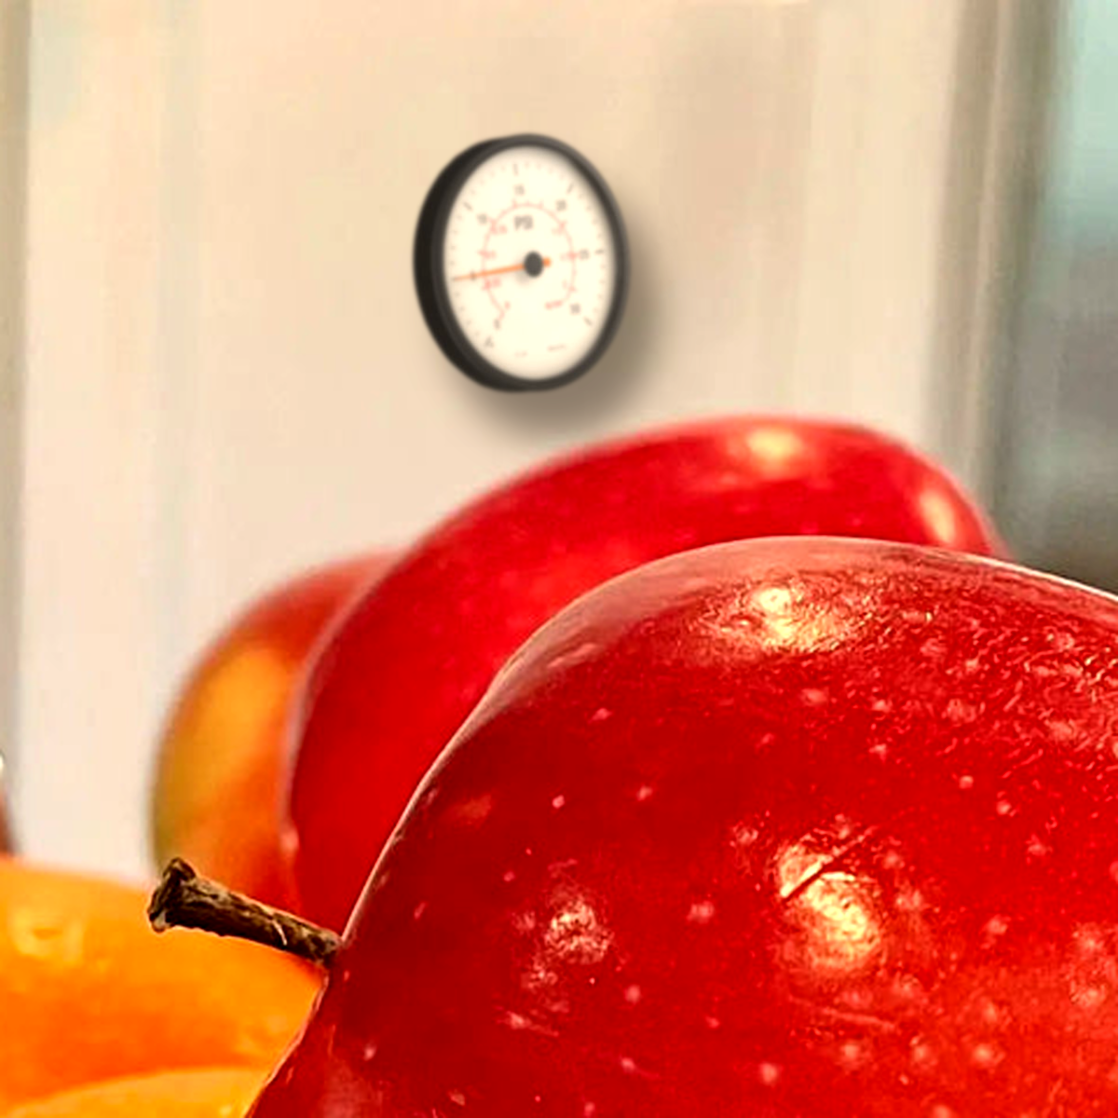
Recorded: {"value": 5, "unit": "psi"}
